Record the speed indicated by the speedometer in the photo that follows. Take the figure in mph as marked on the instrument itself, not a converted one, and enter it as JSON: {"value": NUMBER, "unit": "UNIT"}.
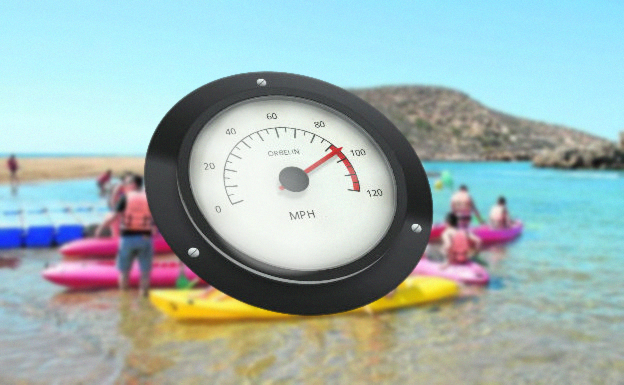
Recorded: {"value": 95, "unit": "mph"}
